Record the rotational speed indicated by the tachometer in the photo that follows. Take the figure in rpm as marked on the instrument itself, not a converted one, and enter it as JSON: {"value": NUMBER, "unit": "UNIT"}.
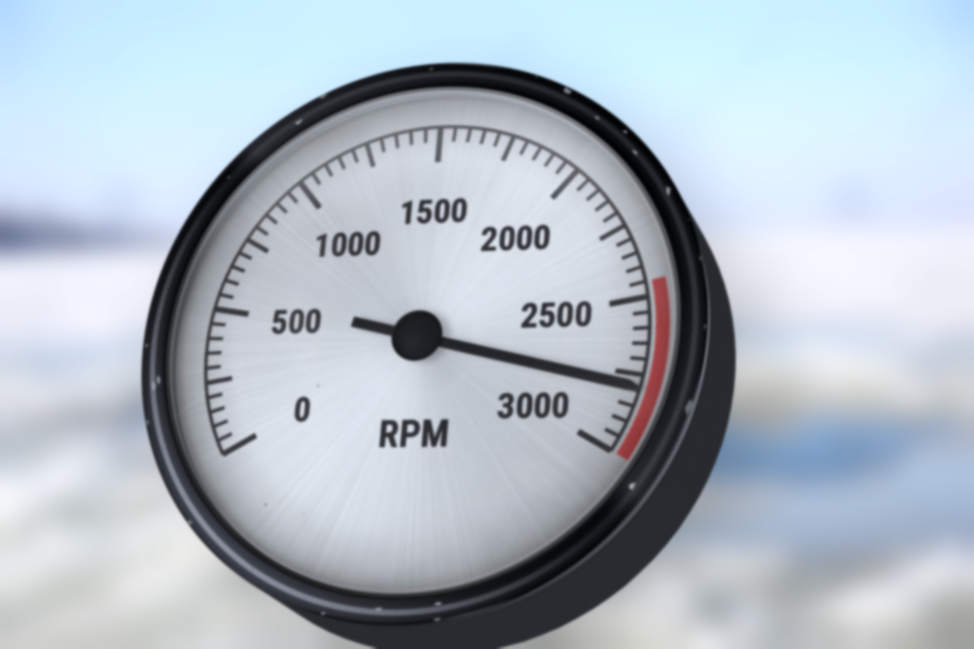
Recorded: {"value": 2800, "unit": "rpm"}
